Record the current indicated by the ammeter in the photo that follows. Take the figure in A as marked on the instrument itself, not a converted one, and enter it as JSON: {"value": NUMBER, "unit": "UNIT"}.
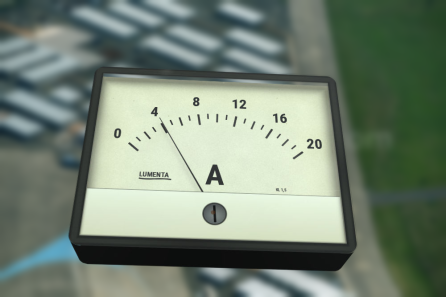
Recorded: {"value": 4, "unit": "A"}
